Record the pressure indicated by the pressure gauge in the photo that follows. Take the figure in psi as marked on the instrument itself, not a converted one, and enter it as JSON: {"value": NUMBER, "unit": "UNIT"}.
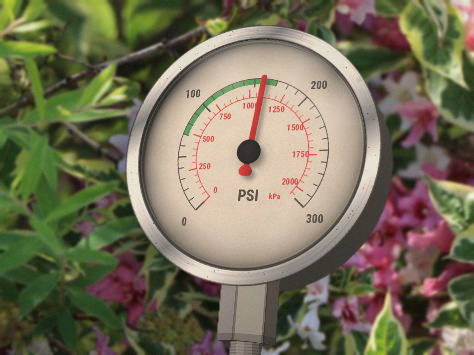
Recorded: {"value": 160, "unit": "psi"}
